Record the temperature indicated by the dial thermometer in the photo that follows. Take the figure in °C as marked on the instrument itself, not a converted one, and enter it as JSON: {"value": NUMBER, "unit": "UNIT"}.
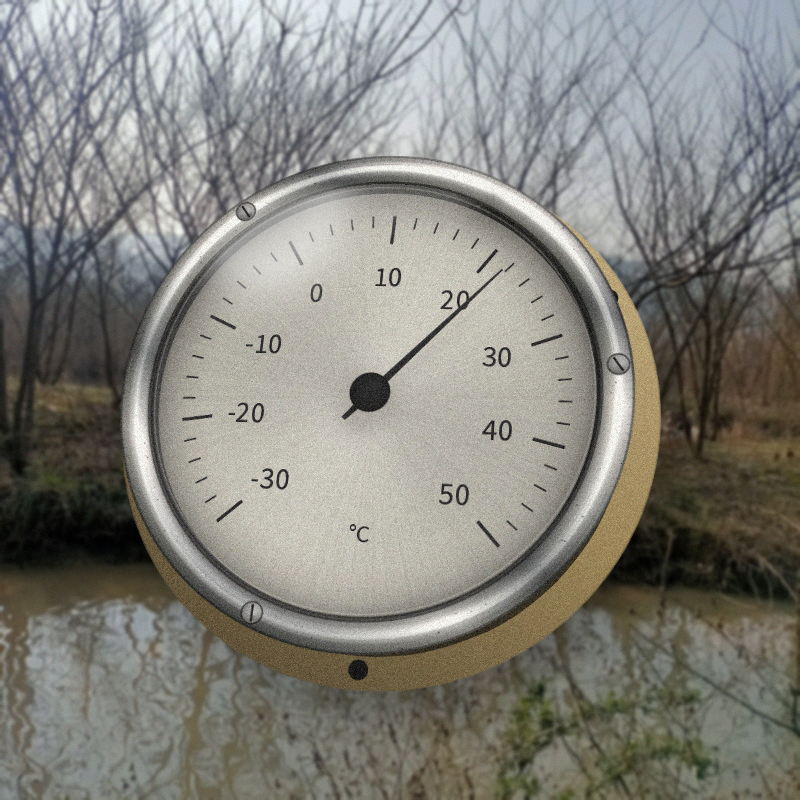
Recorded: {"value": 22, "unit": "°C"}
